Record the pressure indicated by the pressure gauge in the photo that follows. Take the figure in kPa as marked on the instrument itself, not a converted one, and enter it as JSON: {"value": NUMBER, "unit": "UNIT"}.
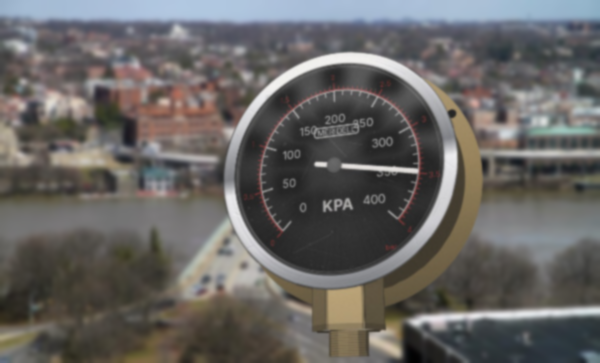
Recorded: {"value": 350, "unit": "kPa"}
